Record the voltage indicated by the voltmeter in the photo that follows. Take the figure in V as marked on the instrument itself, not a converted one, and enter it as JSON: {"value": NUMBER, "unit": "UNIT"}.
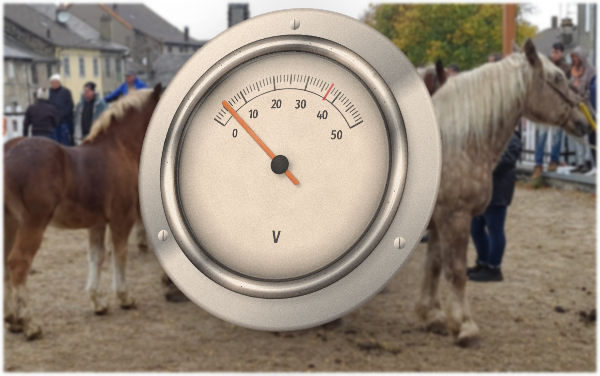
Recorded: {"value": 5, "unit": "V"}
